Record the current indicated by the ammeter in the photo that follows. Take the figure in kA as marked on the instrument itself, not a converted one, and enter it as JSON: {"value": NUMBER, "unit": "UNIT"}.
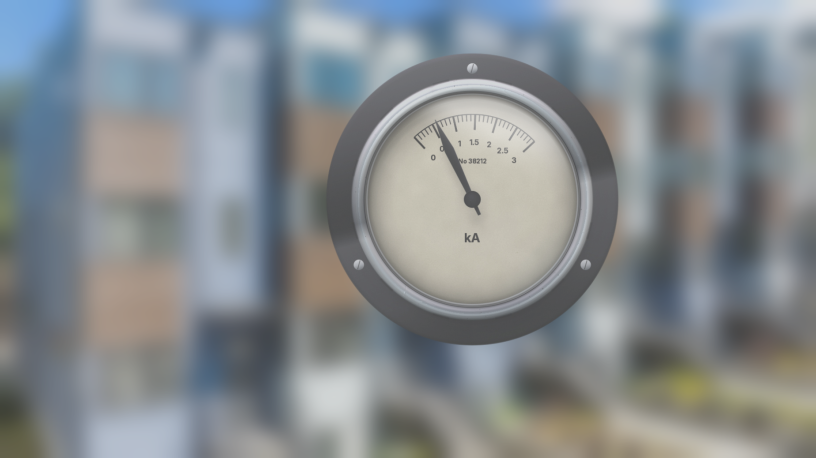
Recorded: {"value": 0.6, "unit": "kA"}
